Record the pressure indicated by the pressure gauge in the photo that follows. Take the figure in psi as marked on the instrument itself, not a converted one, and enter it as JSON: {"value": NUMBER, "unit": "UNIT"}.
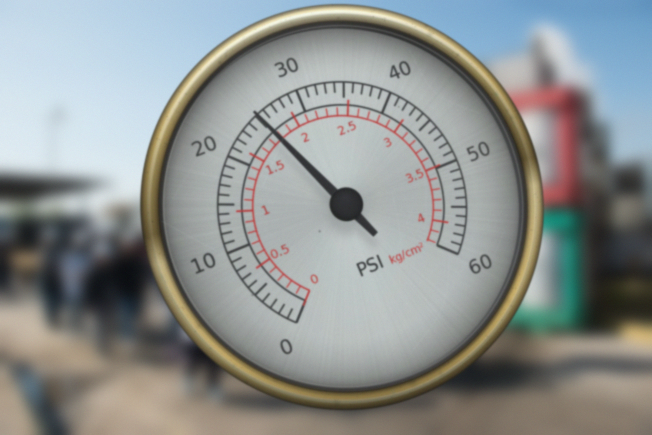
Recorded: {"value": 25, "unit": "psi"}
